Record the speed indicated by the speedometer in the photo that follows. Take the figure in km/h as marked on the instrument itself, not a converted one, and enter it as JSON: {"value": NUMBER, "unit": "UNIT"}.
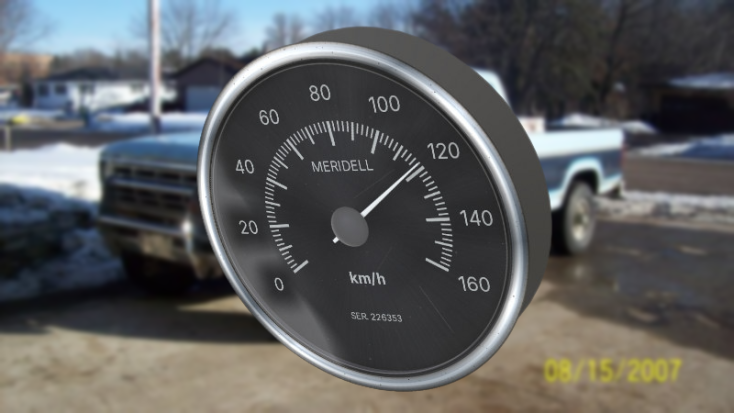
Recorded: {"value": 118, "unit": "km/h"}
